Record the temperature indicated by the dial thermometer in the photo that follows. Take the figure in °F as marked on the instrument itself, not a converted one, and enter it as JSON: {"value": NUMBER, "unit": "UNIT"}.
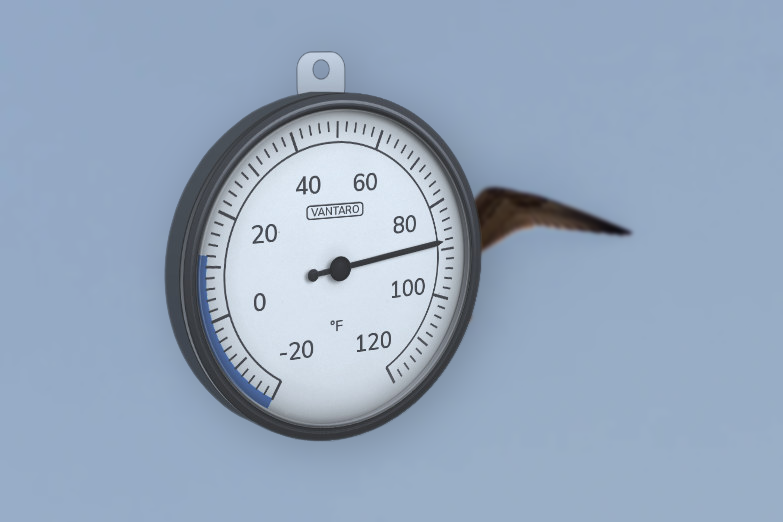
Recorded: {"value": 88, "unit": "°F"}
